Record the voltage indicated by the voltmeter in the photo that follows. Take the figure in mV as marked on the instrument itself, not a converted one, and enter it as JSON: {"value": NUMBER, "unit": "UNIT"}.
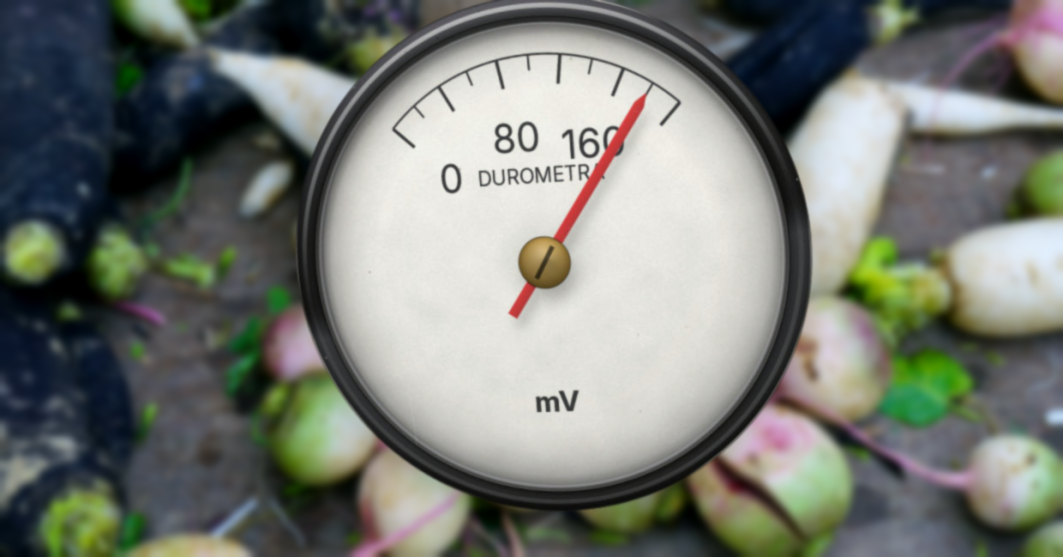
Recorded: {"value": 180, "unit": "mV"}
